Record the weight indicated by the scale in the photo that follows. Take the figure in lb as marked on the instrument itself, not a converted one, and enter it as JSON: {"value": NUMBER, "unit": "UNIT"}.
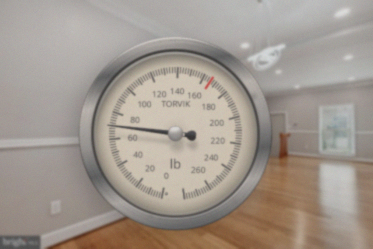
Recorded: {"value": 70, "unit": "lb"}
